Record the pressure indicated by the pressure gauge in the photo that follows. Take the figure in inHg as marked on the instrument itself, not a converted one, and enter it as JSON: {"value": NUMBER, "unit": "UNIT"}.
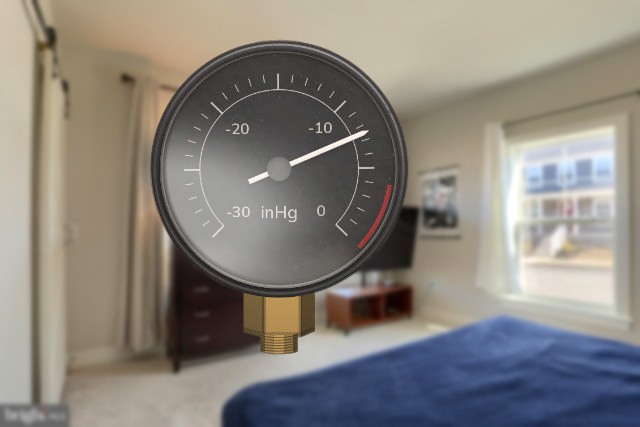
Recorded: {"value": -7.5, "unit": "inHg"}
